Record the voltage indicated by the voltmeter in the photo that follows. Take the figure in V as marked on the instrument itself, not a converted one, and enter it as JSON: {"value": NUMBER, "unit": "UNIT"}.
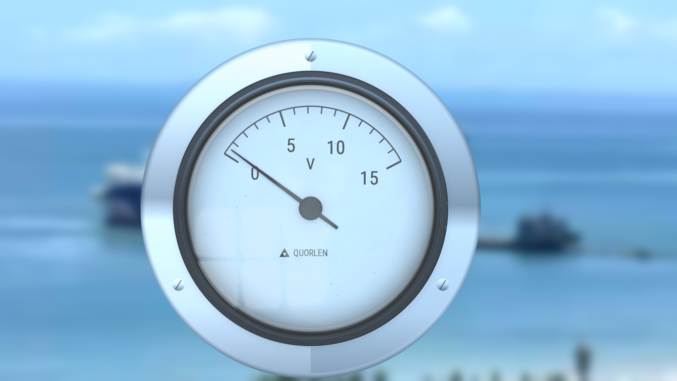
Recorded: {"value": 0.5, "unit": "V"}
